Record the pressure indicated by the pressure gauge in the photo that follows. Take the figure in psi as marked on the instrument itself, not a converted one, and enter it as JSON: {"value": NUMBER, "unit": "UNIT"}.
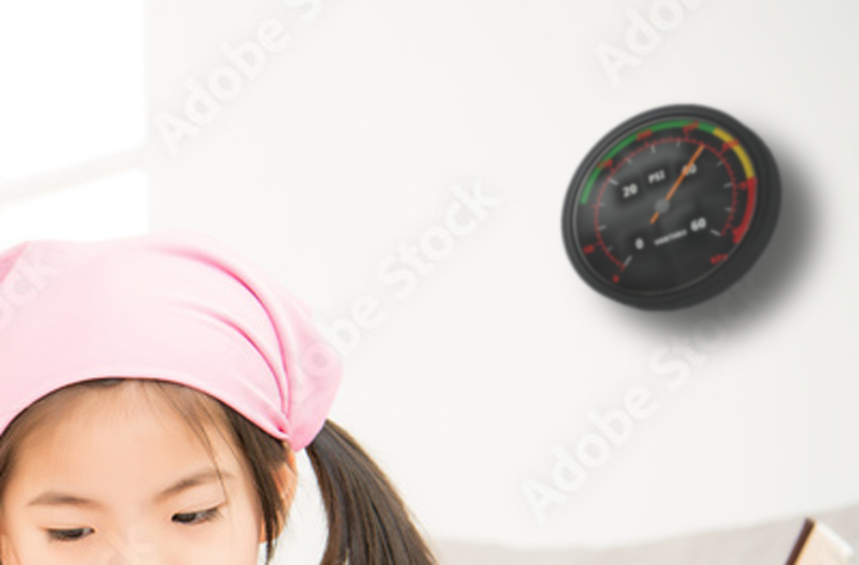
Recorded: {"value": 40, "unit": "psi"}
